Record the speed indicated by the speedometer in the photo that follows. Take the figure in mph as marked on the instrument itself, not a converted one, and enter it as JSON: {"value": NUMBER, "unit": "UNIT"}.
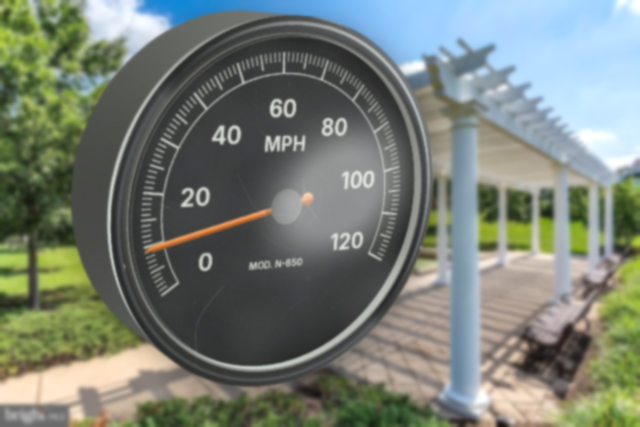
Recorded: {"value": 10, "unit": "mph"}
